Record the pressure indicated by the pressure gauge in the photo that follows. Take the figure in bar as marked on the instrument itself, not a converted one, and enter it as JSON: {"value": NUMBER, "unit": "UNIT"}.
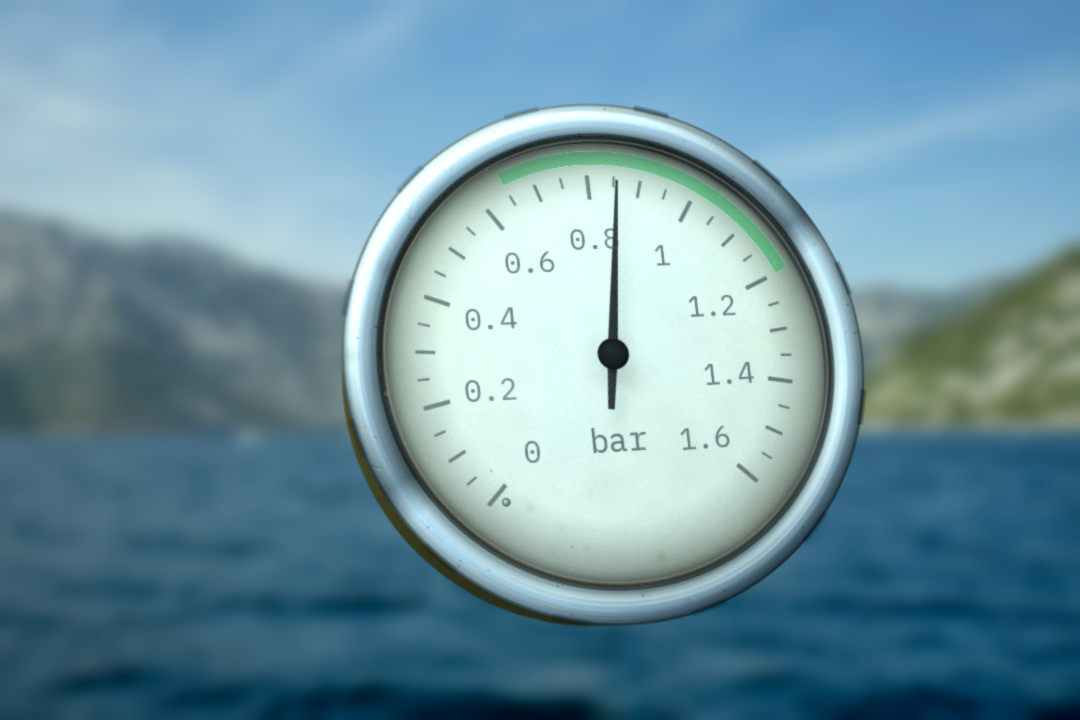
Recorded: {"value": 0.85, "unit": "bar"}
